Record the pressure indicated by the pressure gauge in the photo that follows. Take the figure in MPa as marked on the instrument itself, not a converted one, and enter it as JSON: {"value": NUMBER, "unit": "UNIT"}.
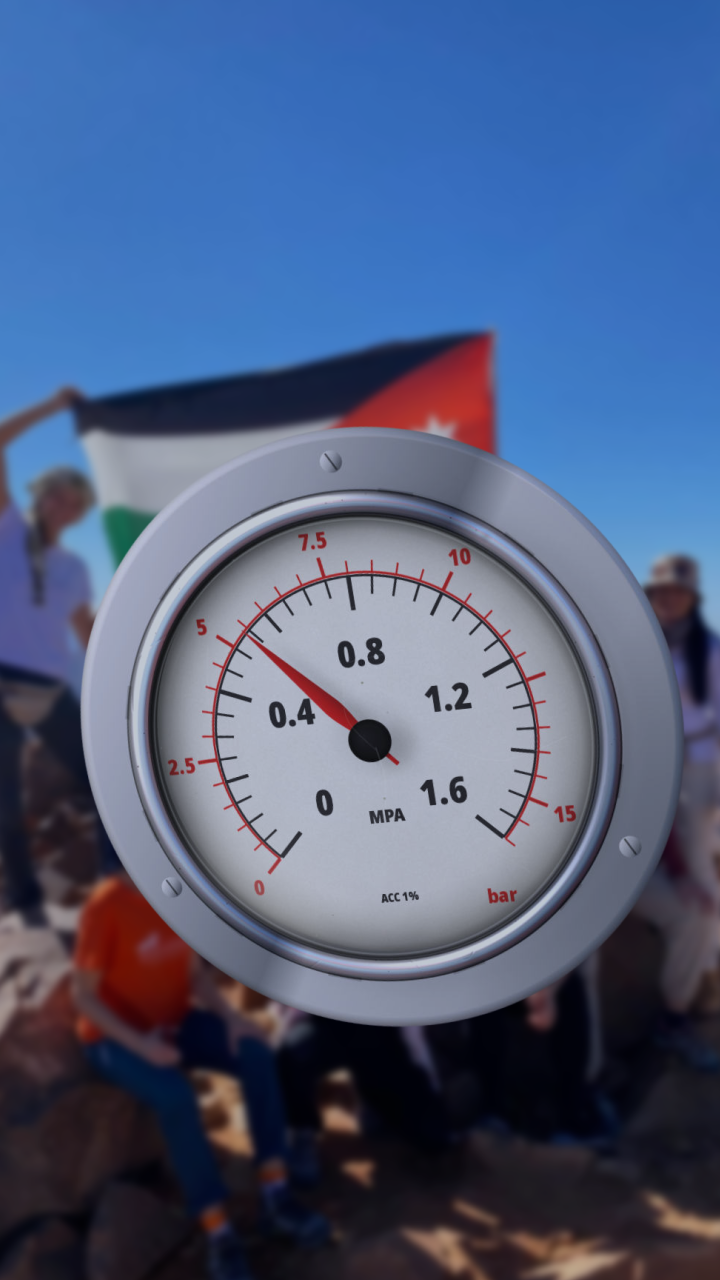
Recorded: {"value": 0.55, "unit": "MPa"}
